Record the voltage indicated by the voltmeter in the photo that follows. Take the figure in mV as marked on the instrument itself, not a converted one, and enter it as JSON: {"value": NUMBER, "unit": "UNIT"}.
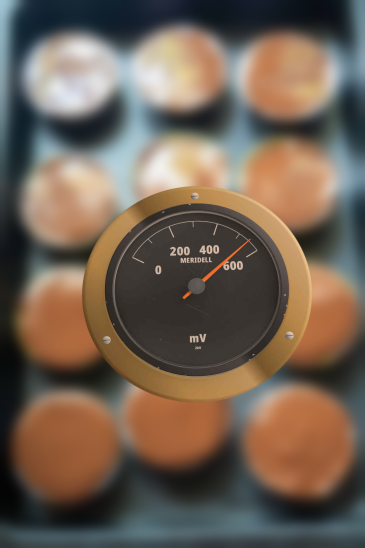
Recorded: {"value": 550, "unit": "mV"}
